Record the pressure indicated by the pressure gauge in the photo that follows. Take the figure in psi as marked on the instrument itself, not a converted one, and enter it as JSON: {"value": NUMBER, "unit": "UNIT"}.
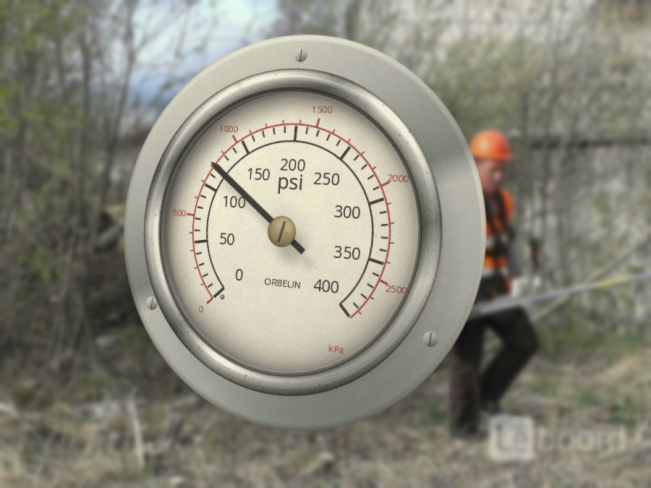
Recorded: {"value": 120, "unit": "psi"}
